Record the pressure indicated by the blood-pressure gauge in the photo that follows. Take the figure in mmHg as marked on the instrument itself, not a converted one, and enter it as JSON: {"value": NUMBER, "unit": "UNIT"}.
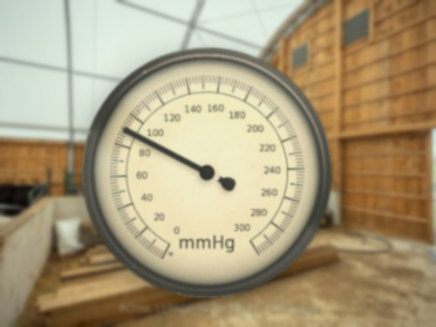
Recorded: {"value": 90, "unit": "mmHg"}
